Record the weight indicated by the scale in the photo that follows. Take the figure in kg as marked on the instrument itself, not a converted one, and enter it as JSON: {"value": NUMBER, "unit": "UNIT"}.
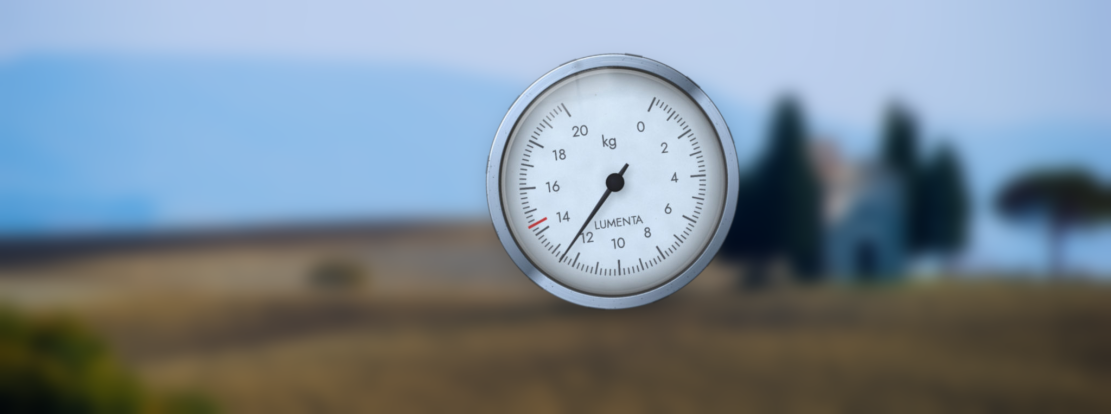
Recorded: {"value": 12.6, "unit": "kg"}
